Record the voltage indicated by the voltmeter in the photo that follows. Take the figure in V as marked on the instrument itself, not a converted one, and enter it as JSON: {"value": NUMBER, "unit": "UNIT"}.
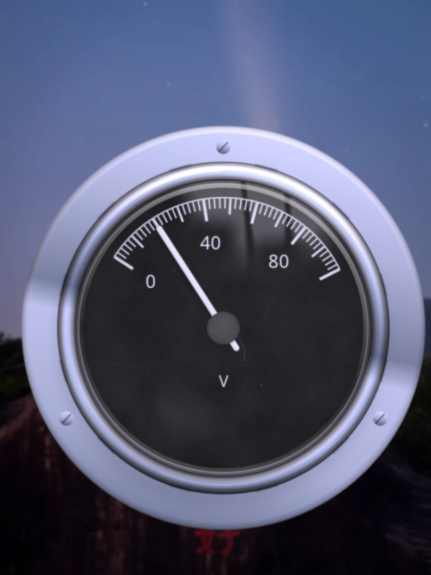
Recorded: {"value": 20, "unit": "V"}
